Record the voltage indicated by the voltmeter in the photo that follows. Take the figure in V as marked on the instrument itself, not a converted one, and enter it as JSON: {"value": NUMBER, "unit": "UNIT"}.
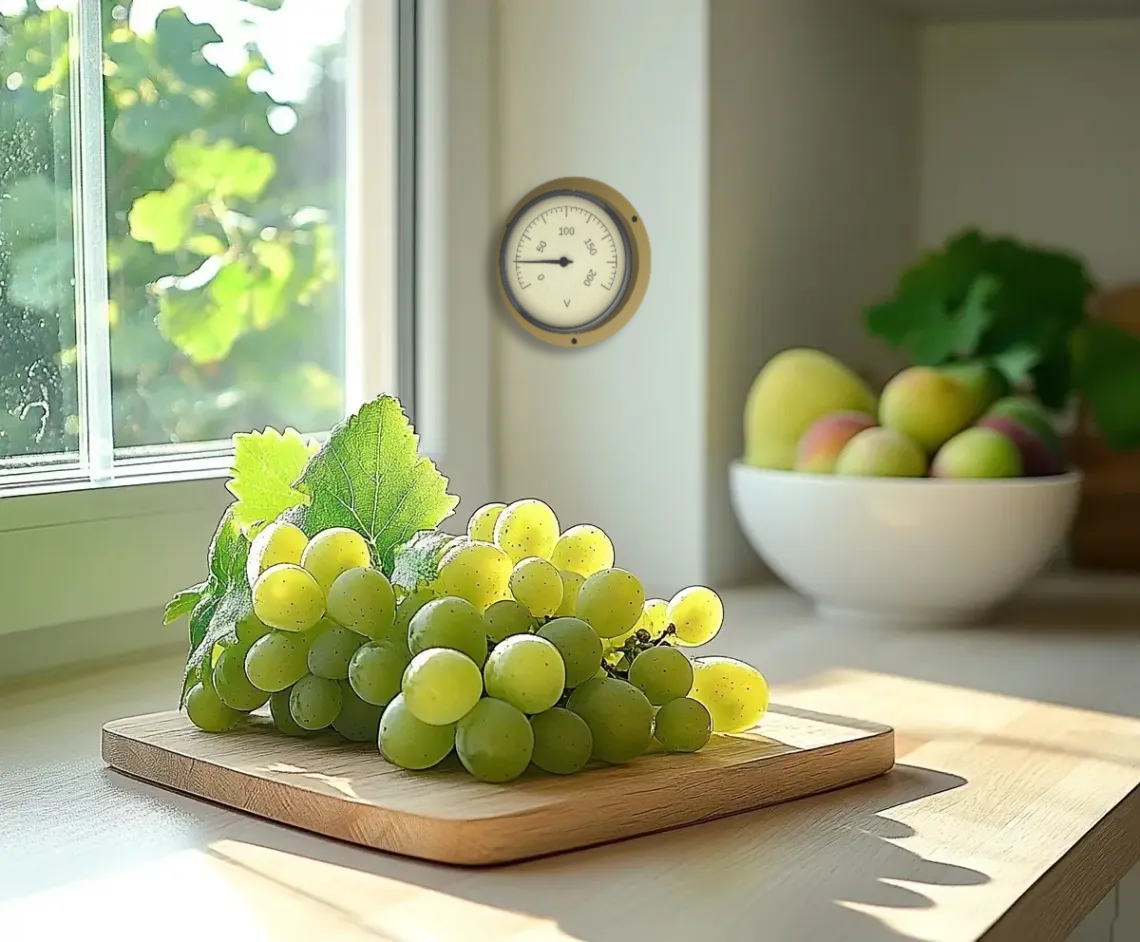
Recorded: {"value": 25, "unit": "V"}
